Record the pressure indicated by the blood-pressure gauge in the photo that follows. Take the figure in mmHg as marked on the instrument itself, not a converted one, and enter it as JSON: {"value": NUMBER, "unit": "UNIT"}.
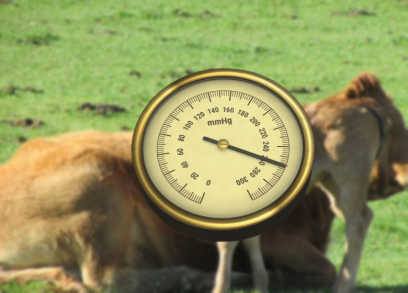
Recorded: {"value": 260, "unit": "mmHg"}
